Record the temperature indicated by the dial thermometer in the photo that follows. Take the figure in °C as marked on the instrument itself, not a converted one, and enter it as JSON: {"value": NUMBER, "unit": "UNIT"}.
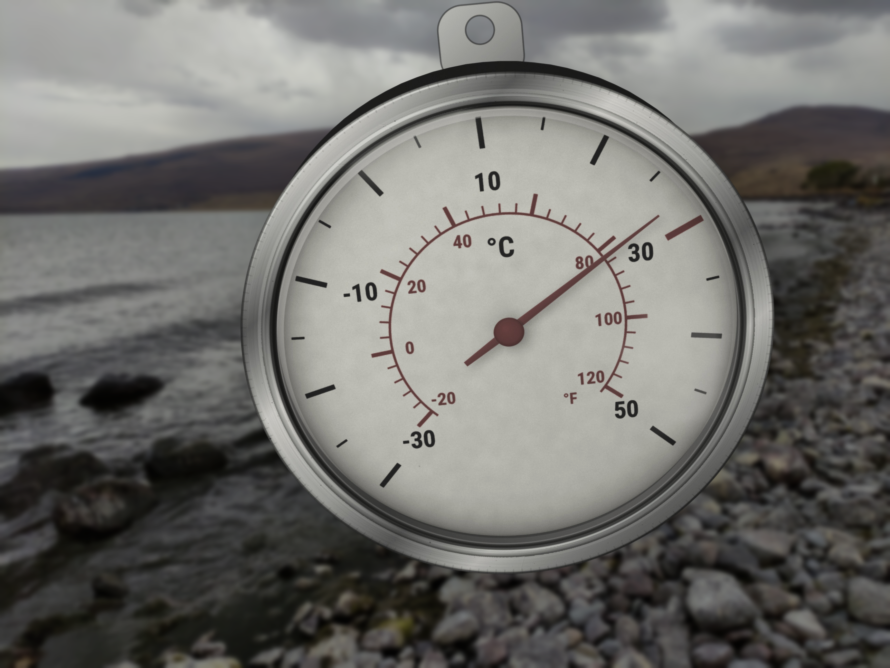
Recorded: {"value": 27.5, "unit": "°C"}
